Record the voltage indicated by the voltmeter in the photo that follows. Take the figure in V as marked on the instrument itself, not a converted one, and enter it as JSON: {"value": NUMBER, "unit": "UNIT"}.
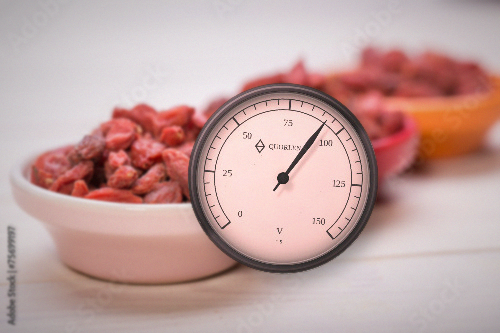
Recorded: {"value": 92.5, "unit": "V"}
